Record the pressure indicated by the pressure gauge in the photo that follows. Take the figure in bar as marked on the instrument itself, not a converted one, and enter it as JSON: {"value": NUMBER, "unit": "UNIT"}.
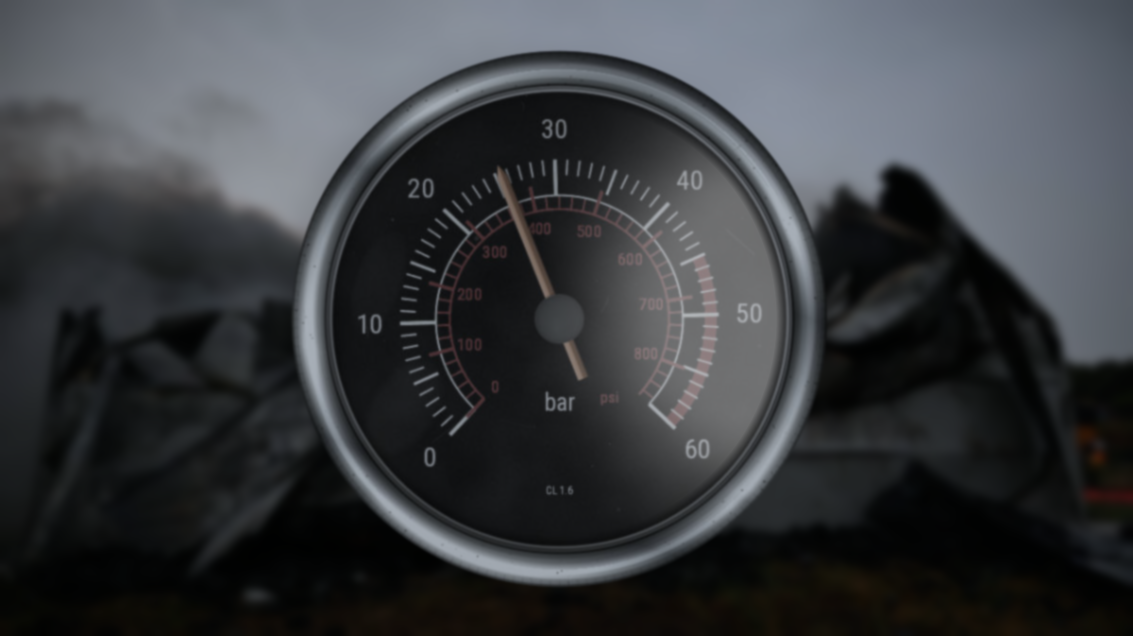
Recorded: {"value": 25.5, "unit": "bar"}
